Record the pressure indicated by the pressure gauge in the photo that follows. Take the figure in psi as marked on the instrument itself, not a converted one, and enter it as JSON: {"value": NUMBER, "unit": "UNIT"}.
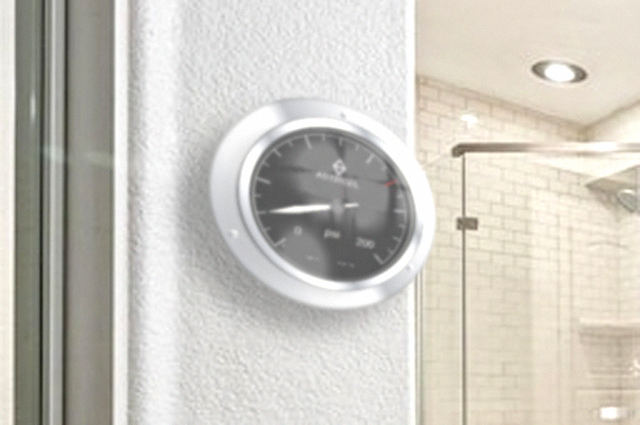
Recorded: {"value": 20, "unit": "psi"}
